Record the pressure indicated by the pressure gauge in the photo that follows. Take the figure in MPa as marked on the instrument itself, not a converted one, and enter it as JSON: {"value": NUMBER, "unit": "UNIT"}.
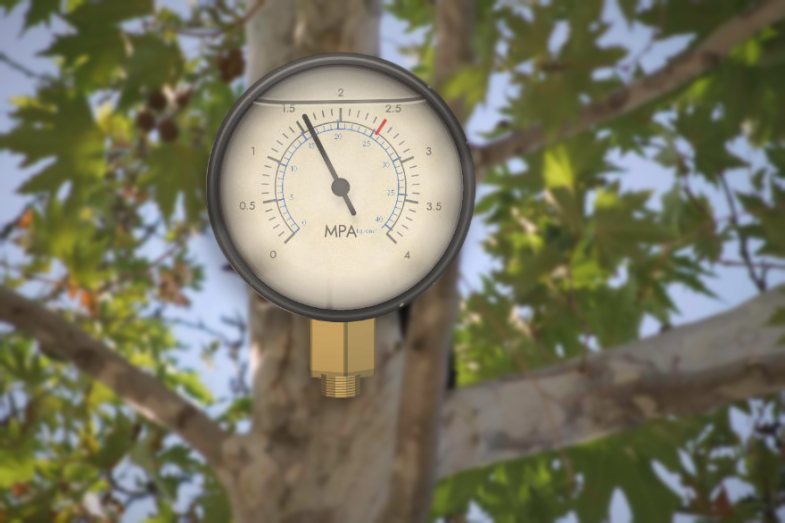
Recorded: {"value": 1.6, "unit": "MPa"}
